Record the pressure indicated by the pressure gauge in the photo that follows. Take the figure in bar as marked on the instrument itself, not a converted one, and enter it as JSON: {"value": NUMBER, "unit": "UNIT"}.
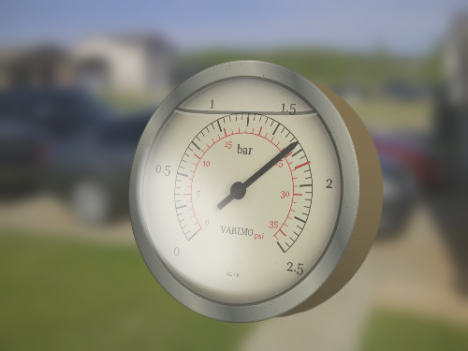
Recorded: {"value": 1.7, "unit": "bar"}
